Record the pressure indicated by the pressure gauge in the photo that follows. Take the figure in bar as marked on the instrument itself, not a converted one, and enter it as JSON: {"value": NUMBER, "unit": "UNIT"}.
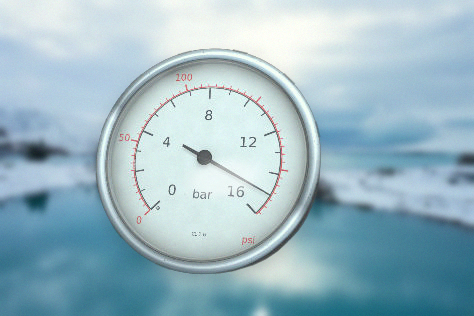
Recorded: {"value": 15, "unit": "bar"}
